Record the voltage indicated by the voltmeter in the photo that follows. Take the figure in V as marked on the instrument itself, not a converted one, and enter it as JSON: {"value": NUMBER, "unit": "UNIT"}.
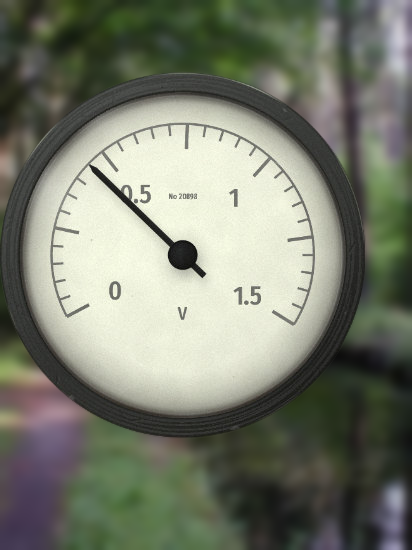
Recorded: {"value": 0.45, "unit": "V"}
